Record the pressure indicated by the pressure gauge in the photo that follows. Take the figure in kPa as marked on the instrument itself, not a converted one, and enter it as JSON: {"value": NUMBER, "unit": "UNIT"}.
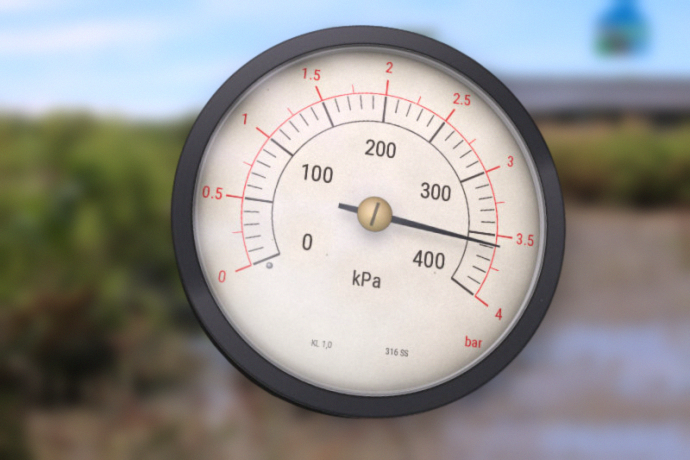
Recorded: {"value": 360, "unit": "kPa"}
